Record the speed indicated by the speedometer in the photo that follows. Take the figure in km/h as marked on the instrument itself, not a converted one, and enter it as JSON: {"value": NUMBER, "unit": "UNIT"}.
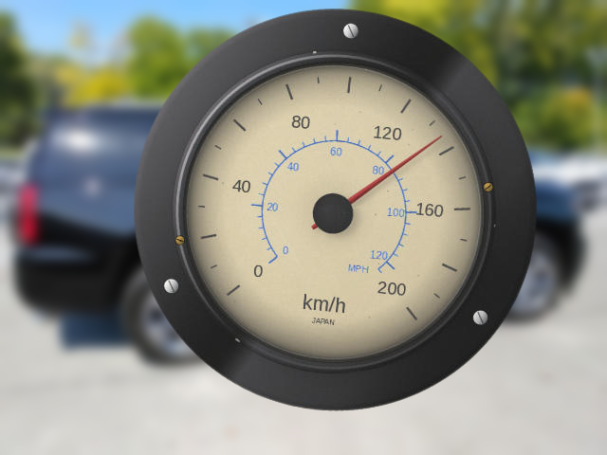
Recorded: {"value": 135, "unit": "km/h"}
